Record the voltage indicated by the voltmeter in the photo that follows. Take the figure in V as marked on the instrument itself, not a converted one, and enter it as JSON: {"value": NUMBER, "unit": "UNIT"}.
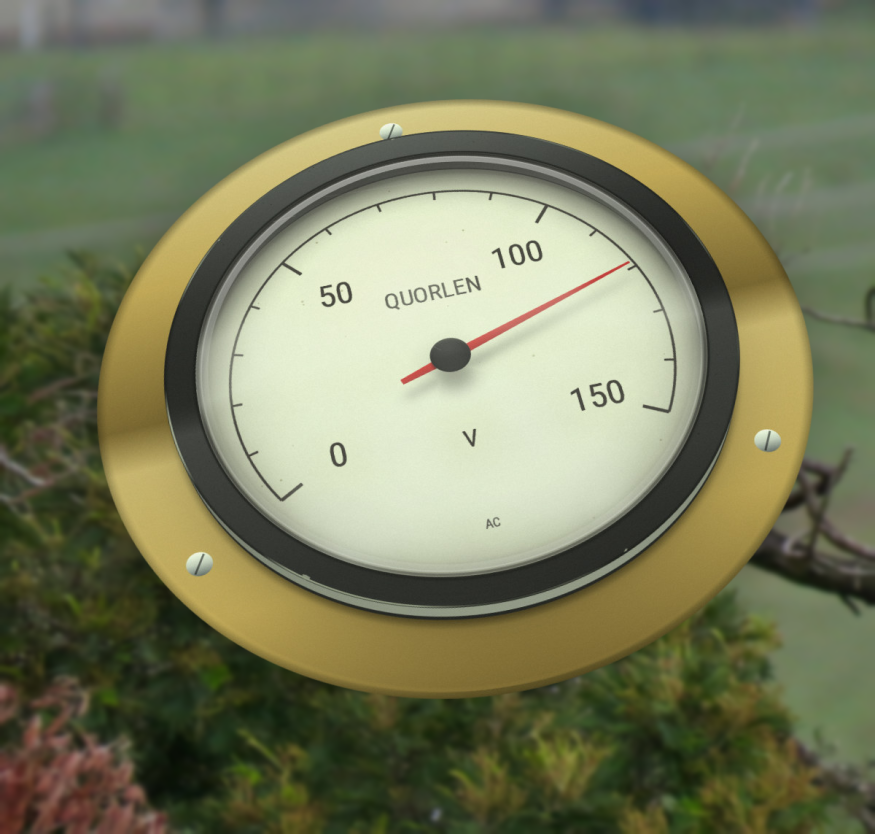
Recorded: {"value": 120, "unit": "V"}
